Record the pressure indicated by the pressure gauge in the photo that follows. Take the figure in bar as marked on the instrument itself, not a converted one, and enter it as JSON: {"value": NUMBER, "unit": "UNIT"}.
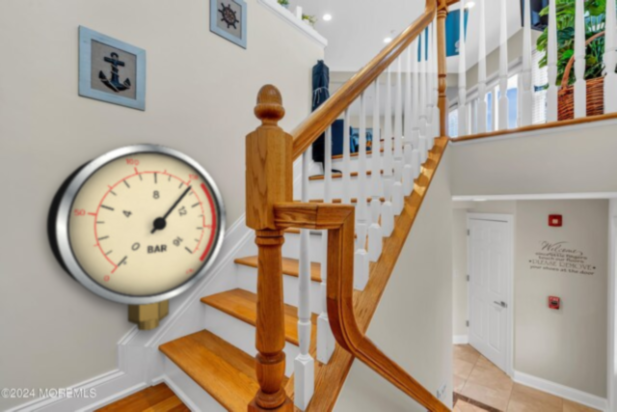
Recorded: {"value": 10.5, "unit": "bar"}
